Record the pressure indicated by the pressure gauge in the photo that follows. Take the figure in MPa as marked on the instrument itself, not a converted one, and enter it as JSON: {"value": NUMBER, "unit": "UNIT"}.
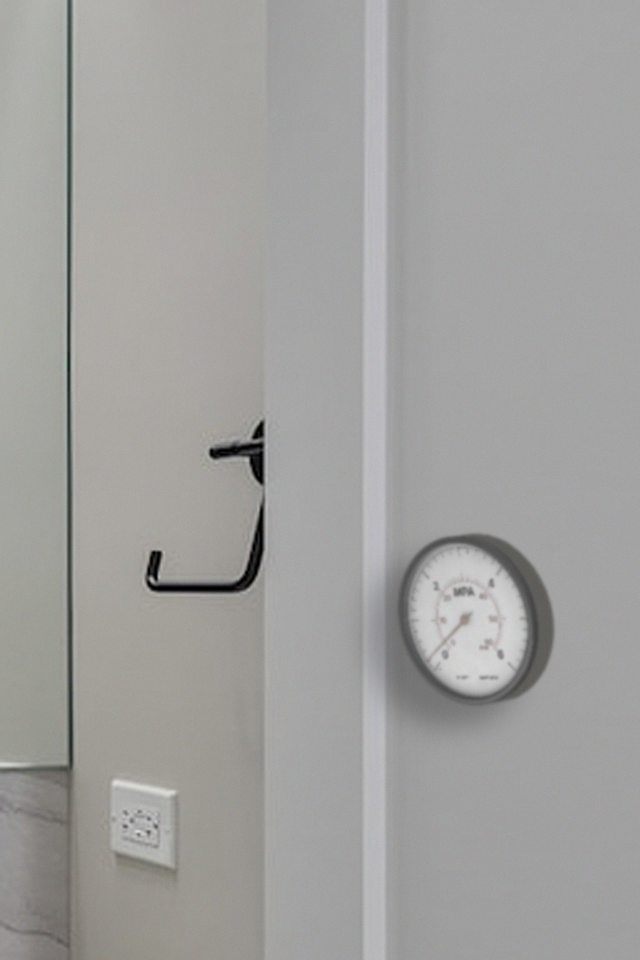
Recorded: {"value": 0.2, "unit": "MPa"}
